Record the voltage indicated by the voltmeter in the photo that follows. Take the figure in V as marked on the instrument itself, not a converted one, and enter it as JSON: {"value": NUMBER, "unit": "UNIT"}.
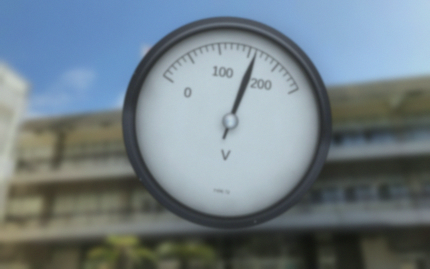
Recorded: {"value": 160, "unit": "V"}
